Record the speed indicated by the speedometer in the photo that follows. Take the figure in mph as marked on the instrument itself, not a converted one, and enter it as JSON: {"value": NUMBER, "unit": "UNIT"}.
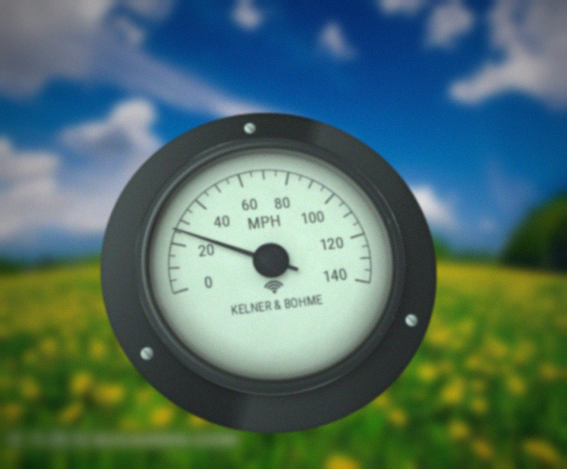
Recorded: {"value": 25, "unit": "mph"}
